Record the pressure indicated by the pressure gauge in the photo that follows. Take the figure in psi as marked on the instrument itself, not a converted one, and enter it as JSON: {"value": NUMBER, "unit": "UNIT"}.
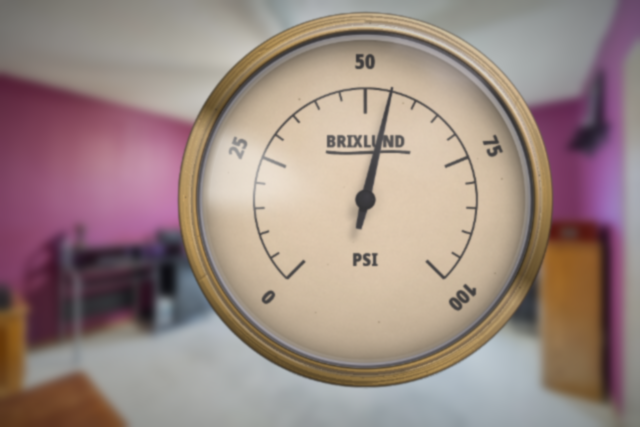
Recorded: {"value": 55, "unit": "psi"}
